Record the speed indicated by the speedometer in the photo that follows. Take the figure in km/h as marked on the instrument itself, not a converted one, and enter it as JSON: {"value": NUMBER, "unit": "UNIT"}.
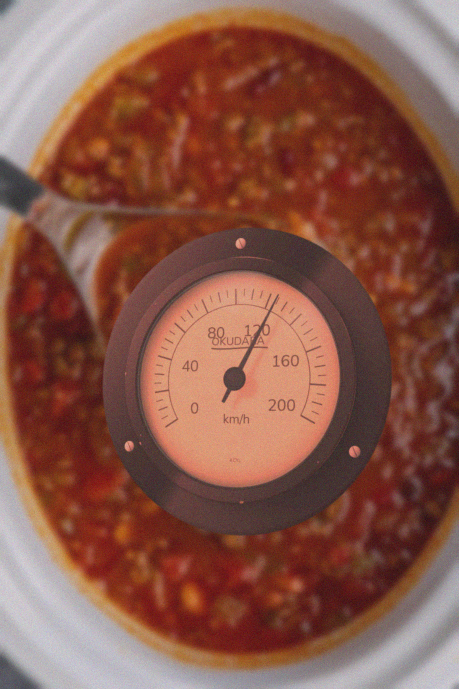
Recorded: {"value": 125, "unit": "km/h"}
